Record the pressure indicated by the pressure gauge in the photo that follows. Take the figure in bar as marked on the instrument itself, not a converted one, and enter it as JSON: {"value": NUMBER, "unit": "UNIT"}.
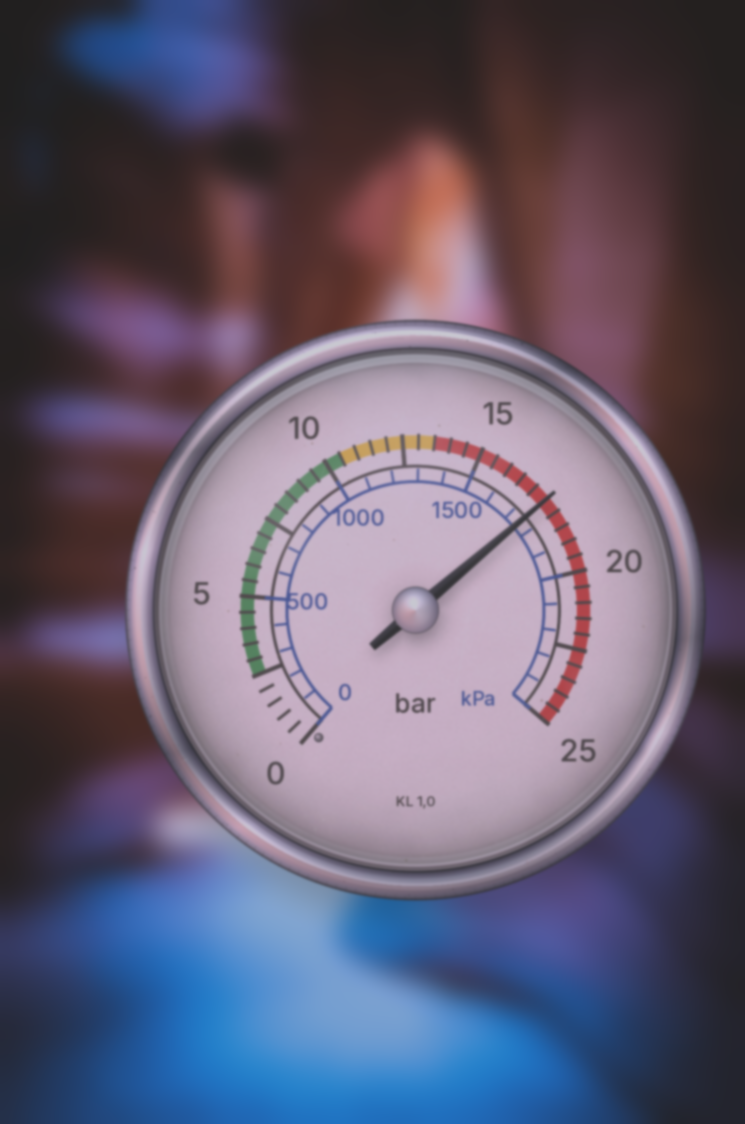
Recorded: {"value": 17.5, "unit": "bar"}
